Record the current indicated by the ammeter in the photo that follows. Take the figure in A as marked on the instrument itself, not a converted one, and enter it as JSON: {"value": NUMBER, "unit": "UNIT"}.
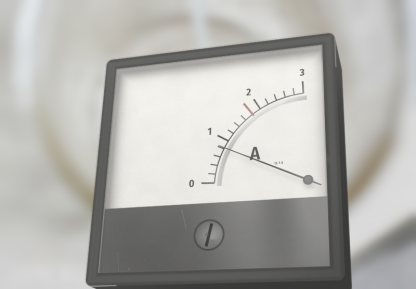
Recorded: {"value": 0.8, "unit": "A"}
